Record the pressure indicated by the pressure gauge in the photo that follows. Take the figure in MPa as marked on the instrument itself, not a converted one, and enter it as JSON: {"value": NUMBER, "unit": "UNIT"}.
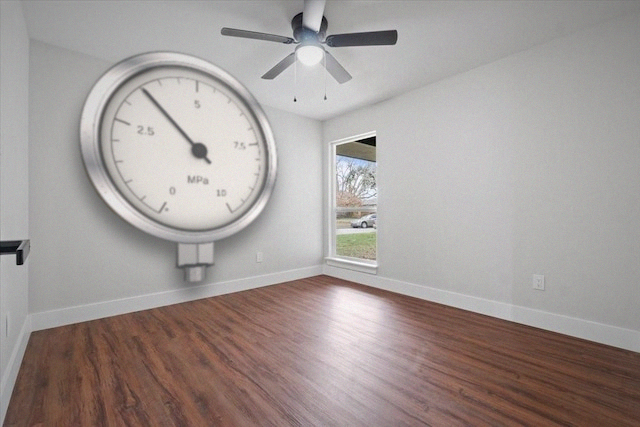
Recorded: {"value": 3.5, "unit": "MPa"}
